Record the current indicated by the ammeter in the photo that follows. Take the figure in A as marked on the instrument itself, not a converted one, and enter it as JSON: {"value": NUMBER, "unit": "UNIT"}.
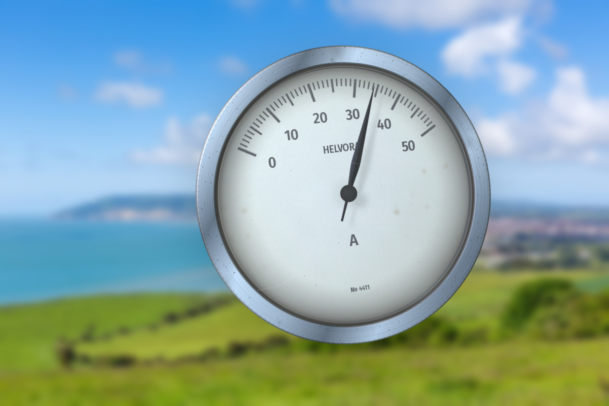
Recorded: {"value": 34, "unit": "A"}
